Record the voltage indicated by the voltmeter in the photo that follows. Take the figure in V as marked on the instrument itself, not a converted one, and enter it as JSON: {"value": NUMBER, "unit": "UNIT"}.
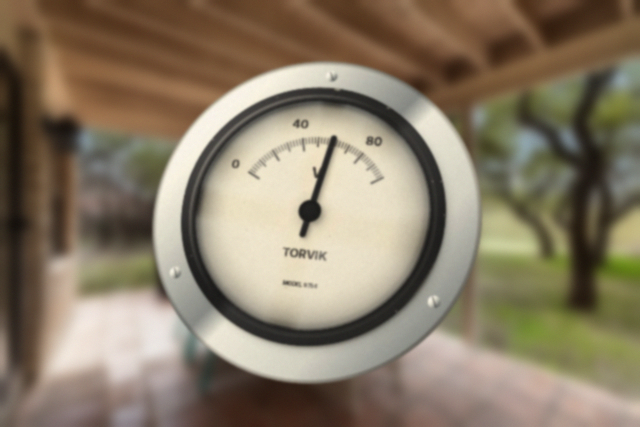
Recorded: {"value": 60, "unit": "V"}
